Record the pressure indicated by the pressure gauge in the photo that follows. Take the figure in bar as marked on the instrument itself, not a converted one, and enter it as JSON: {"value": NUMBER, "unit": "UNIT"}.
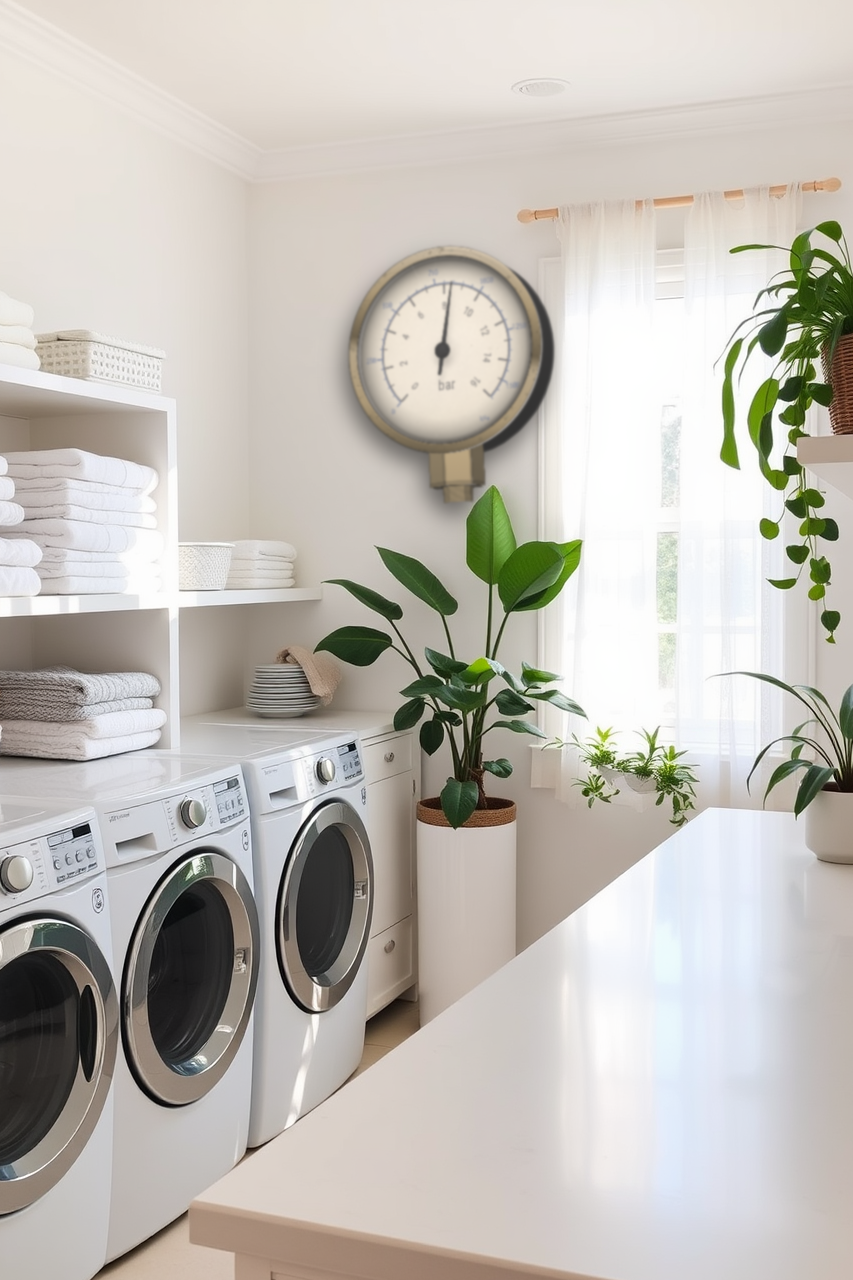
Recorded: {"value": 8.5, "unit": "bar"}
